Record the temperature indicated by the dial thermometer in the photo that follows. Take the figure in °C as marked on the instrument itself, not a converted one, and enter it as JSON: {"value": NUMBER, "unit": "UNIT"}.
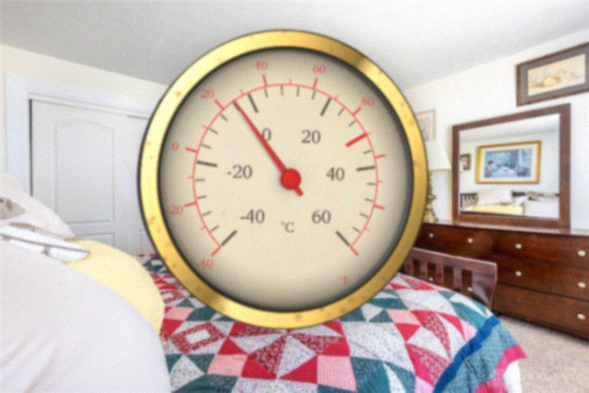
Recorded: {"value": -4, "unit": "°C"}
